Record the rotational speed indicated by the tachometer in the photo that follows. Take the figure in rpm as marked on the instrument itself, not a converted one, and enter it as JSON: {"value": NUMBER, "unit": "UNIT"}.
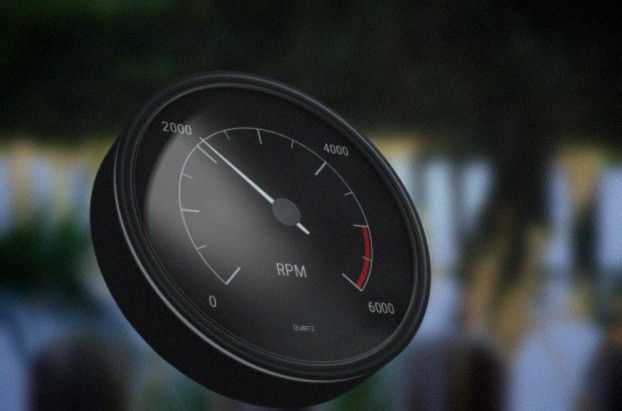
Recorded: {"value": 2000, "unit": "rpm"}
